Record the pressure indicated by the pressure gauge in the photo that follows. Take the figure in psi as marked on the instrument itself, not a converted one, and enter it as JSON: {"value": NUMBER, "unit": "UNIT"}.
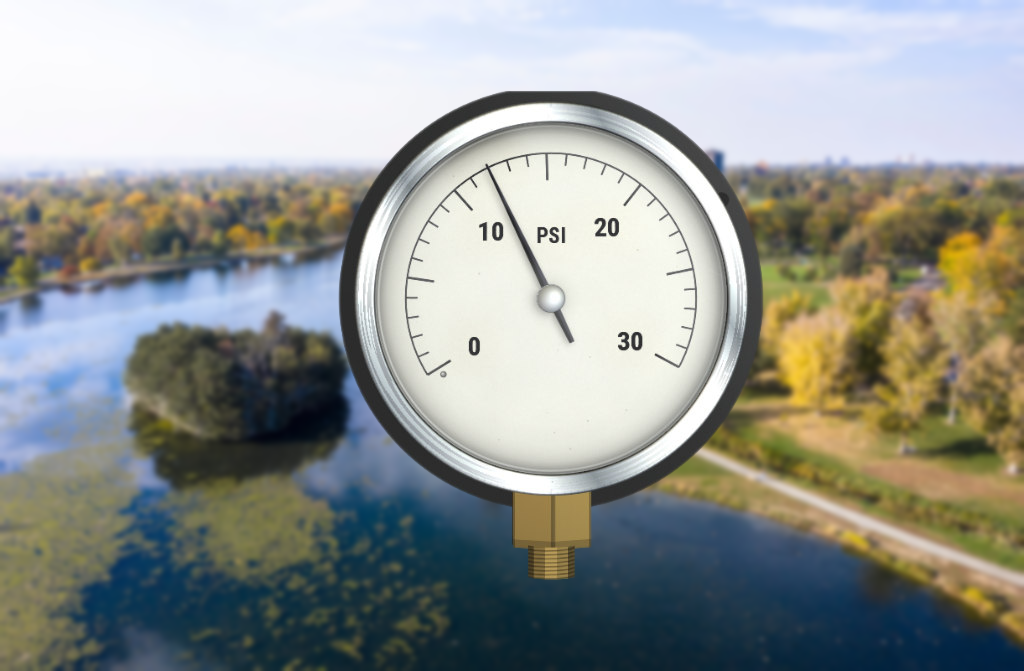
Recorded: {"value": 12, "unit": "psi"}
